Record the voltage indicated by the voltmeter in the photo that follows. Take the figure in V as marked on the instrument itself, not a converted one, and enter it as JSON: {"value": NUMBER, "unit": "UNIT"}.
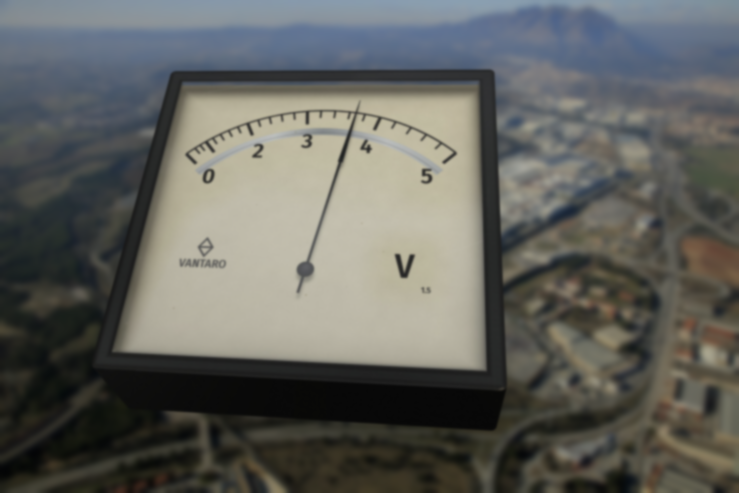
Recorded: {"value": 3.7, "unit": "V"}
